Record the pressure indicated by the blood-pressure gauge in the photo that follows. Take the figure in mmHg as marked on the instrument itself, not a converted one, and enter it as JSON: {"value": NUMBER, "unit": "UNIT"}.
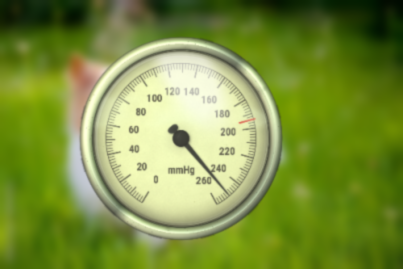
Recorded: {"value": 250, "unit": "mmHg"}
